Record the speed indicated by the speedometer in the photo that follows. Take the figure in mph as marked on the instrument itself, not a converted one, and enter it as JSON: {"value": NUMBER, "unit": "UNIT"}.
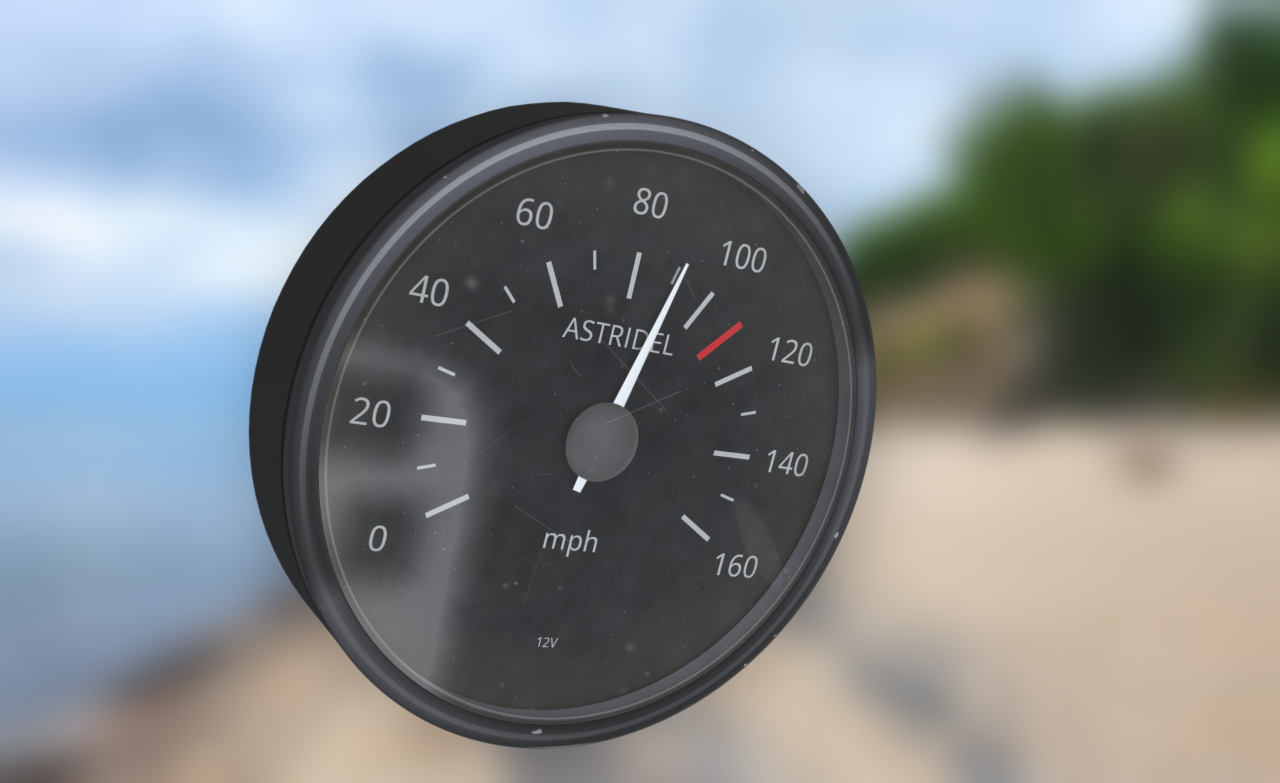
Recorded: {"value": 90, "unit": "mph"}
